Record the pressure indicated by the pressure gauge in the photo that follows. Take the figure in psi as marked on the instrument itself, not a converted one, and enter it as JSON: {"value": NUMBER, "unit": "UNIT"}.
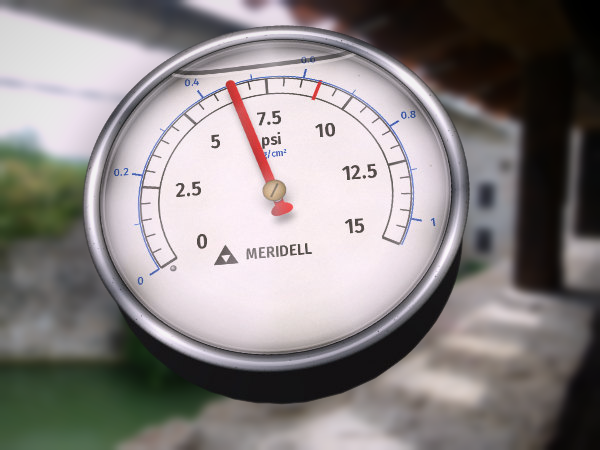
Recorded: {"value": 6.5, "unit": "psi"}
